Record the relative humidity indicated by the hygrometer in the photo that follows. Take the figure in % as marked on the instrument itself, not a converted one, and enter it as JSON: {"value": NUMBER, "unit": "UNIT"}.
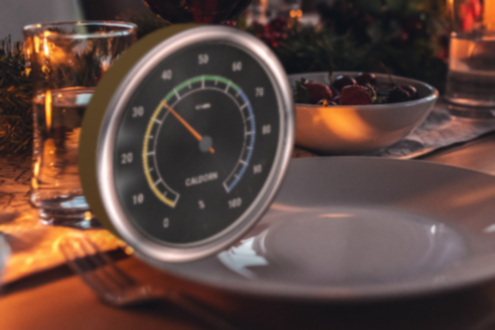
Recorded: {"value": 35, "unit": "%"}
